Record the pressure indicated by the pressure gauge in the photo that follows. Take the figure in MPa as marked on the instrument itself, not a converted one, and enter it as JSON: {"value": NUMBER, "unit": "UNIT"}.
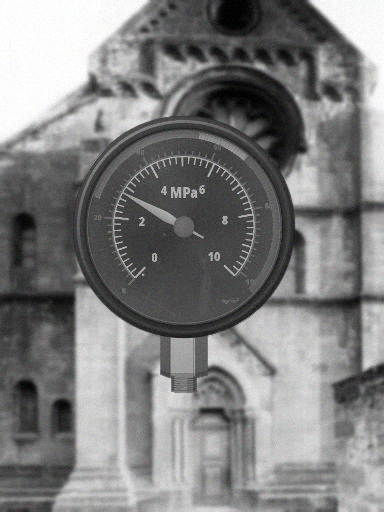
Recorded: {"value": 2.8, "unit": "MPa"}
